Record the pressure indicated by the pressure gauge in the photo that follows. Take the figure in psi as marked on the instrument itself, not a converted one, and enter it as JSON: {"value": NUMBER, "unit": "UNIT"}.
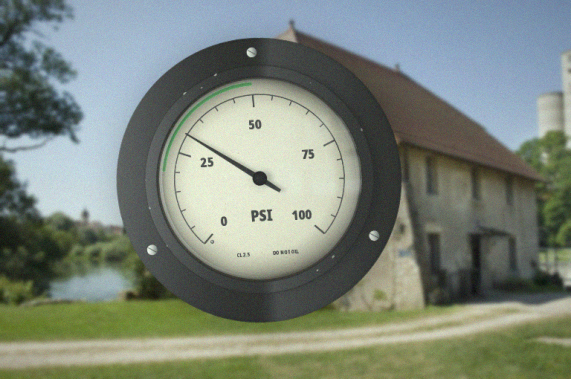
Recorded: {"value": 30, "unit": "psi"}
